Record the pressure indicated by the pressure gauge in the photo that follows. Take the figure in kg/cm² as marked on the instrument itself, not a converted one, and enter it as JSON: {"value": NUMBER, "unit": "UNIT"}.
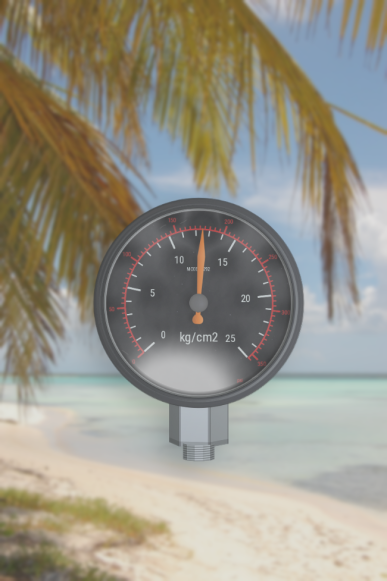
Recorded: {"value": 12.5, "unit": "kg/cm²"}
